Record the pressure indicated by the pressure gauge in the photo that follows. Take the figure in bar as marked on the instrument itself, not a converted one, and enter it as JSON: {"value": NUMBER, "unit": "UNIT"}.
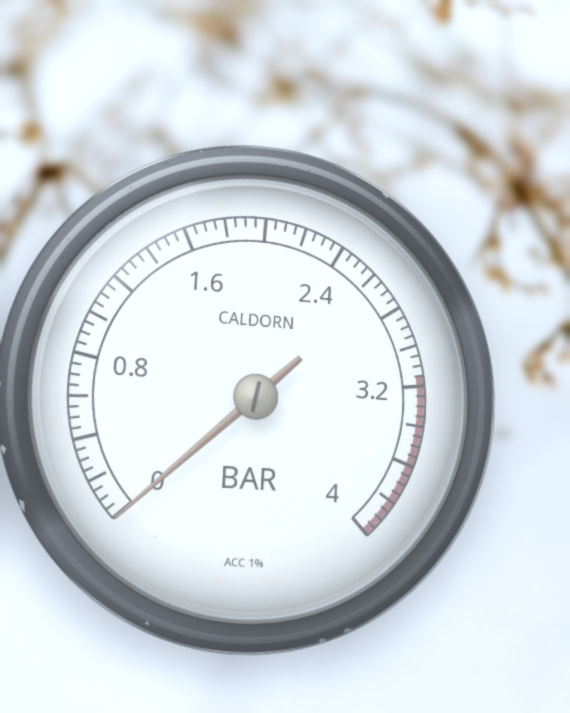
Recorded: {"value": 0, "unit": "bar"}
